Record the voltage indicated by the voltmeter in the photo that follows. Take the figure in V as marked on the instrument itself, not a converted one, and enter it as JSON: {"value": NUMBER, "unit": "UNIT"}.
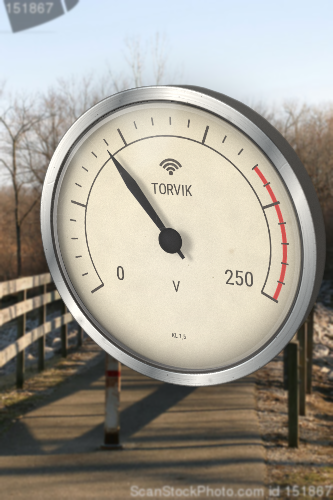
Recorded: {"value": 90, "unit": "V"}
